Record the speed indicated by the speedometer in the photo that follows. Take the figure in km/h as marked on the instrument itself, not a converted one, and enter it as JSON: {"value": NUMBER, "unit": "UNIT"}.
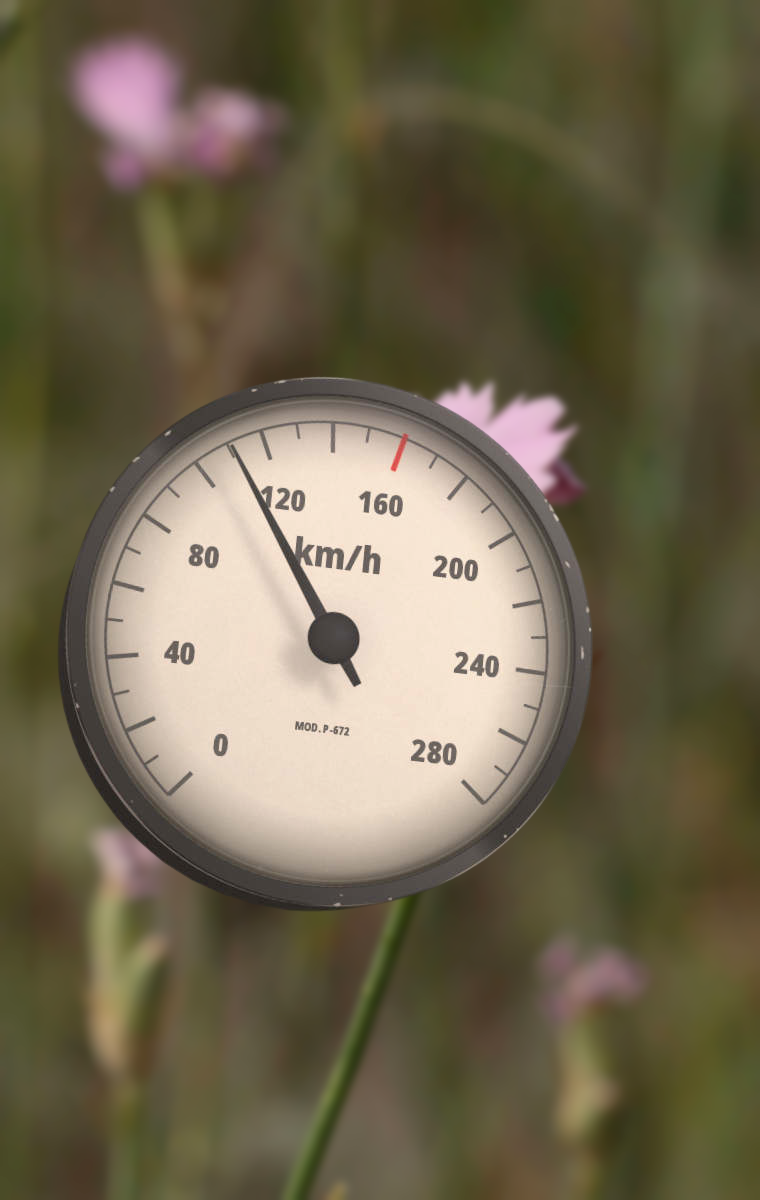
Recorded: {"value": 110, "unit": "km/h"}
